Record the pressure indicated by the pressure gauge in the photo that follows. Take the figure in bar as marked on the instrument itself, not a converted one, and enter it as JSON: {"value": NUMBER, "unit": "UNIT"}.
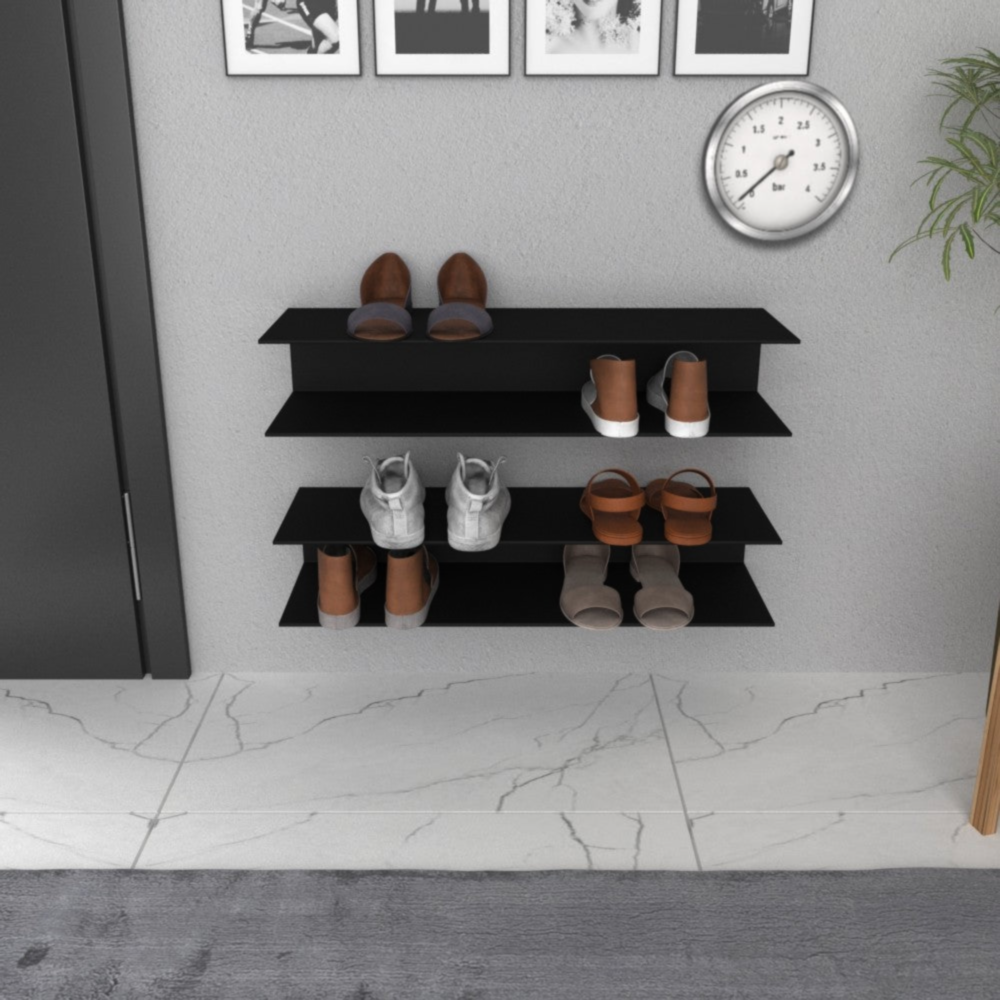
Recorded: {"value": 0.1, "unit": "bar"}
